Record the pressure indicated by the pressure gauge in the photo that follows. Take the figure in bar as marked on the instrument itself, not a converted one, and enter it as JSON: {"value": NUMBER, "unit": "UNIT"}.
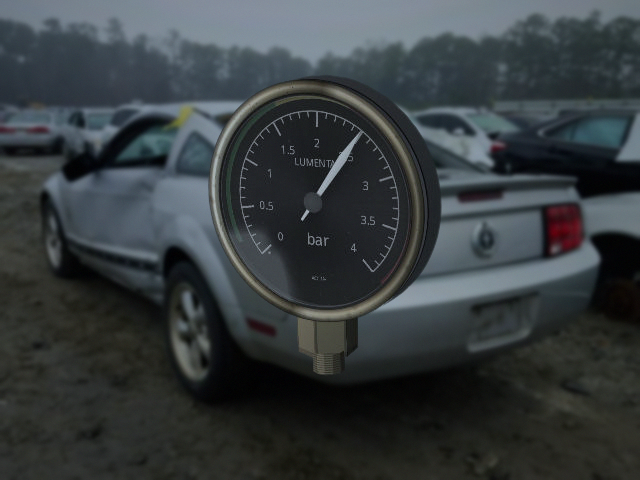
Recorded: {"value": 2.5, "unit": "bar"}
